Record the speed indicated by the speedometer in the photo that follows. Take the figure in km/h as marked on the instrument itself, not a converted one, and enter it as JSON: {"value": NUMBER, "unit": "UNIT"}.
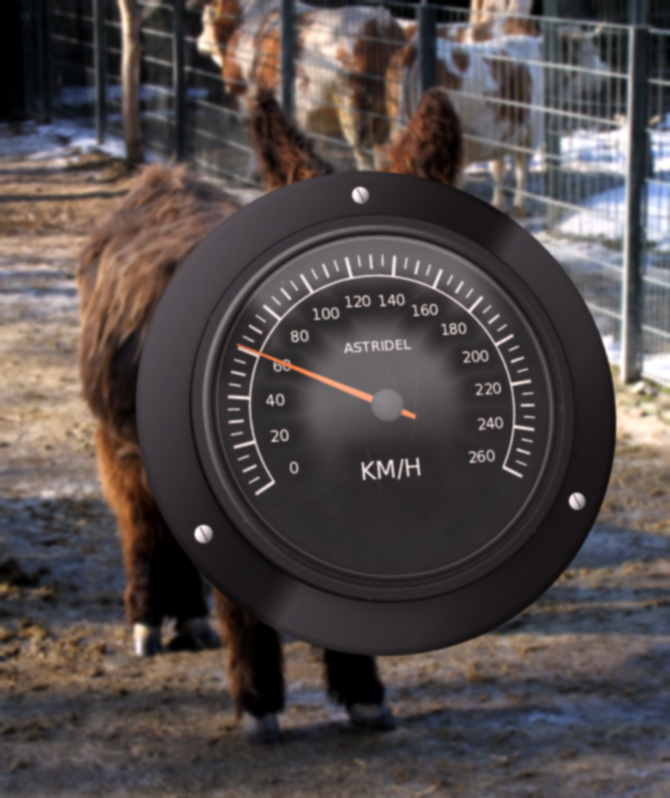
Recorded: {"value": 60, "unit": "km/h"}
